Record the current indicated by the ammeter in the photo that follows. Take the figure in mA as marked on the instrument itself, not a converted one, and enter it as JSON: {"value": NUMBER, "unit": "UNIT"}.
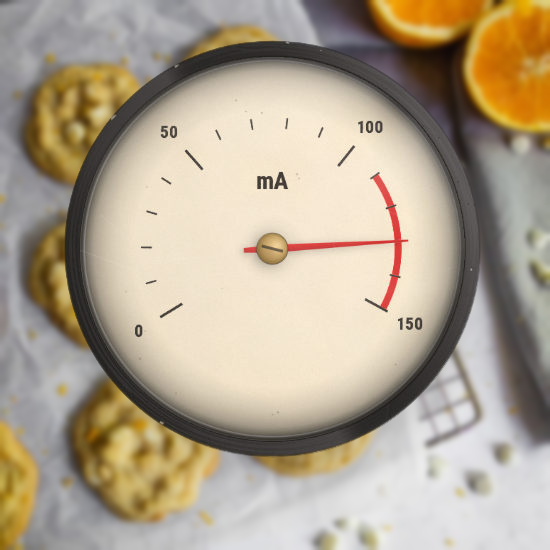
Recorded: {"value": 130, "unit": "mA"}
